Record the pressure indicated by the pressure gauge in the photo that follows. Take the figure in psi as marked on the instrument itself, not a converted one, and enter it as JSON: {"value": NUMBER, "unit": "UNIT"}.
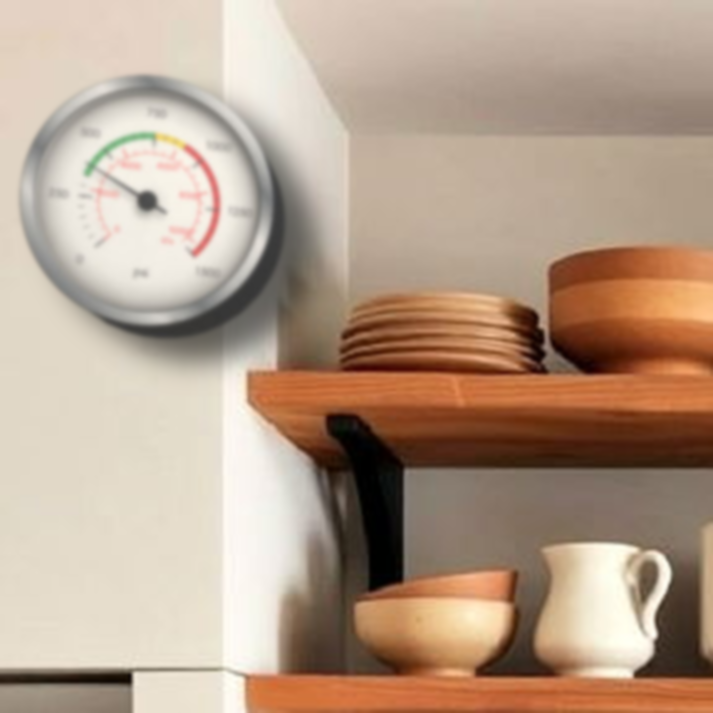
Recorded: {"value": 400, "unit": "psi"}
